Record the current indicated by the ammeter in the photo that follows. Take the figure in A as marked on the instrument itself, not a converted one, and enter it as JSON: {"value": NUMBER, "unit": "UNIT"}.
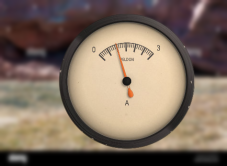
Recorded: {"value": 1, "unit": "A"}
